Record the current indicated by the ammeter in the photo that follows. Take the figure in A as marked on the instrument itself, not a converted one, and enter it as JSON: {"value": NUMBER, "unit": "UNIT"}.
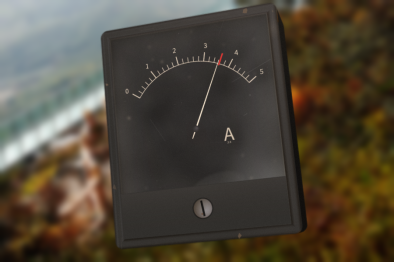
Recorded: {"value": 3.6, "unit": "A"}
